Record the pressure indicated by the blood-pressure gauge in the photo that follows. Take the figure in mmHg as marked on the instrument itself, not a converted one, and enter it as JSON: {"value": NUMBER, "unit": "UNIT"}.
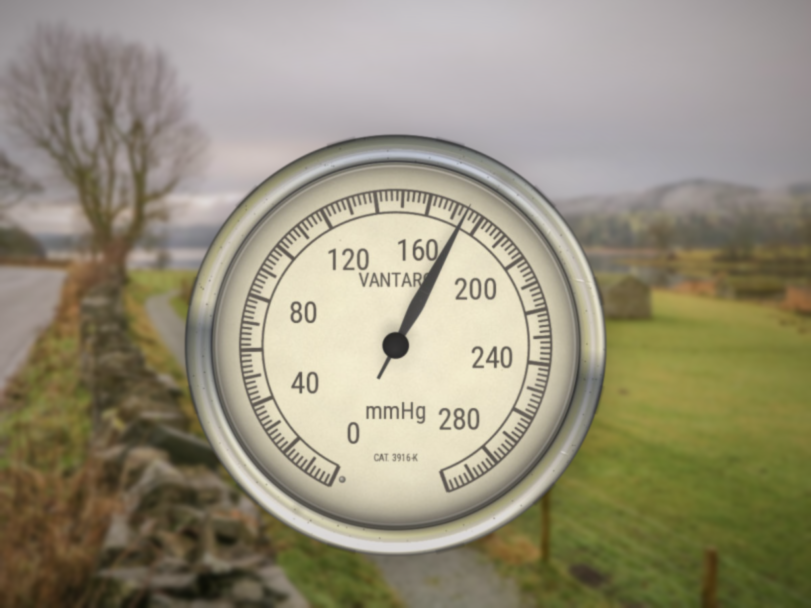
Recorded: {"value": 174, "unit": "mmHg"}
